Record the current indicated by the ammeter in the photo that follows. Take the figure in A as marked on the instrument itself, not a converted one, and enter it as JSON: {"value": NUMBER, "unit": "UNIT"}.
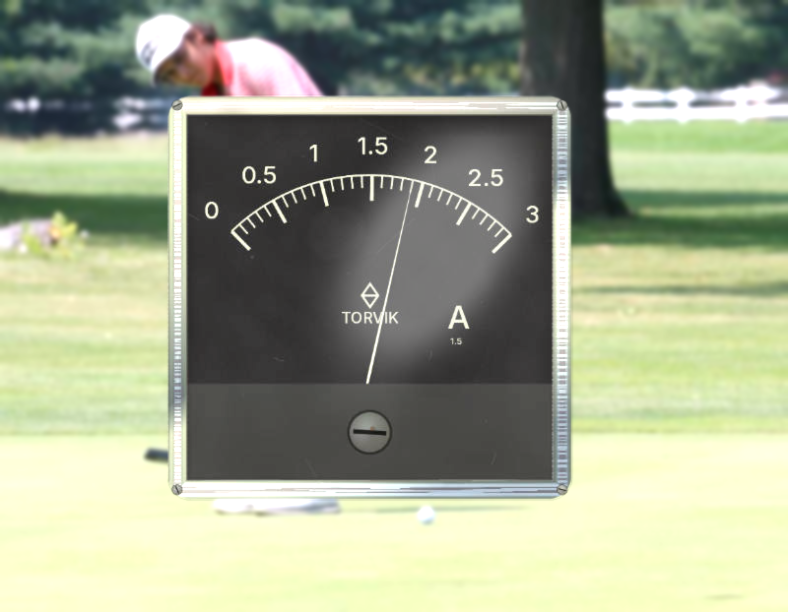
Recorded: {"value": 1.9, "unit": "A"}
